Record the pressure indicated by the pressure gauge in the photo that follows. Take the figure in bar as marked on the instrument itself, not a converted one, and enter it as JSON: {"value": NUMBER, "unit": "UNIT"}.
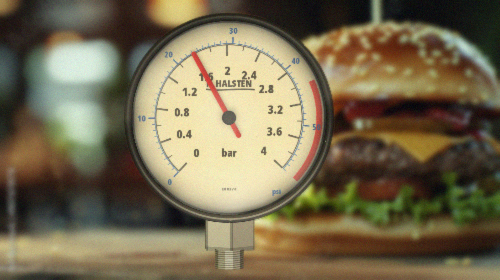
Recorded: {"value": 1.6, "unit": "bar"}
